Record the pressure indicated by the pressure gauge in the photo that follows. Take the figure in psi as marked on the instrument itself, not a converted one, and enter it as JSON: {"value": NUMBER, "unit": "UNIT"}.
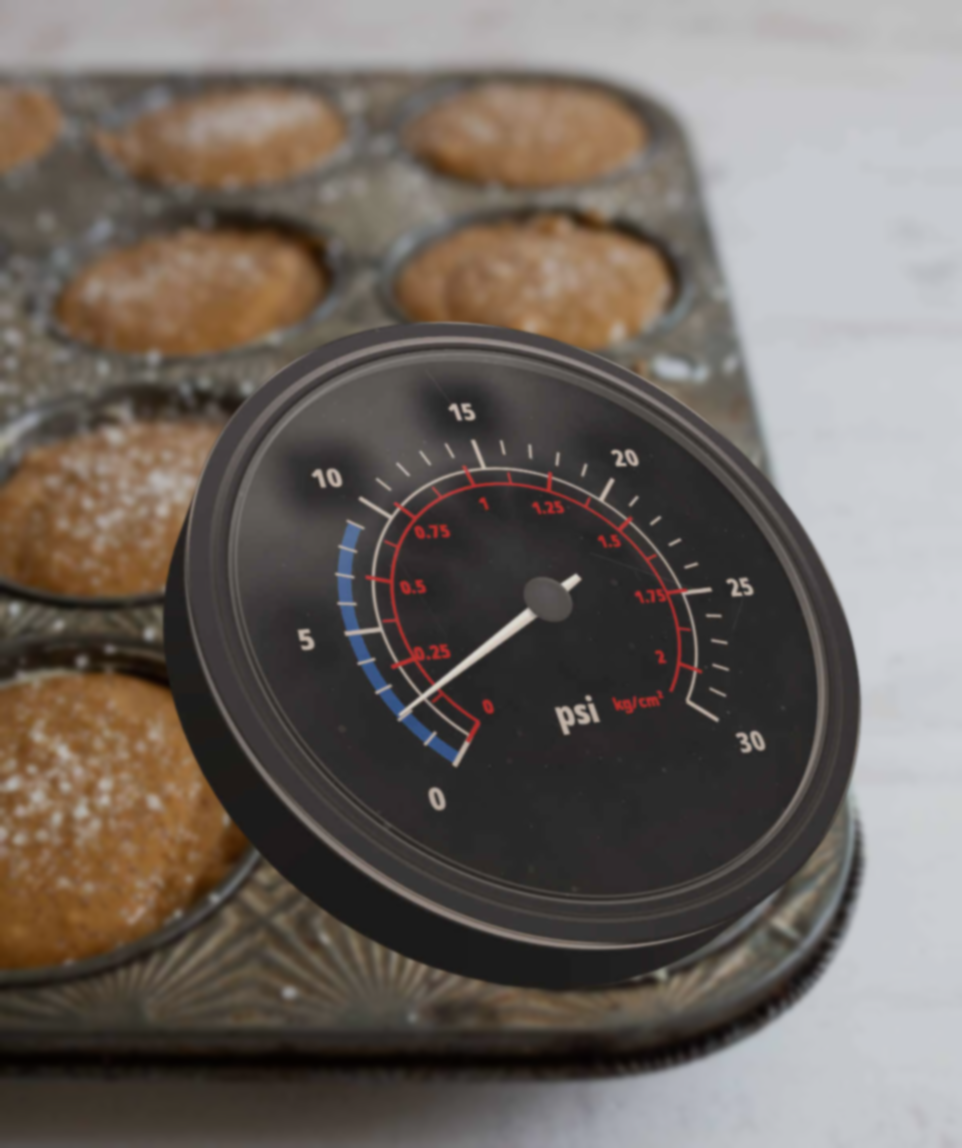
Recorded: {"value": 2, "unit": "psi"}
